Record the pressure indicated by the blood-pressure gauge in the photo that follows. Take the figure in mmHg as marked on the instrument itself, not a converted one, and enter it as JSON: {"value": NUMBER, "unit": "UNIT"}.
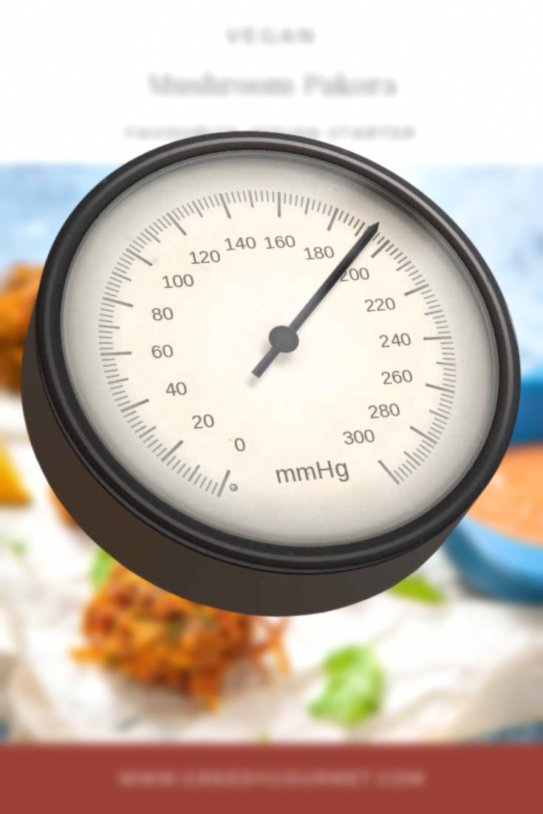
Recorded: {"value": 194, "unit": "mmHg"}
